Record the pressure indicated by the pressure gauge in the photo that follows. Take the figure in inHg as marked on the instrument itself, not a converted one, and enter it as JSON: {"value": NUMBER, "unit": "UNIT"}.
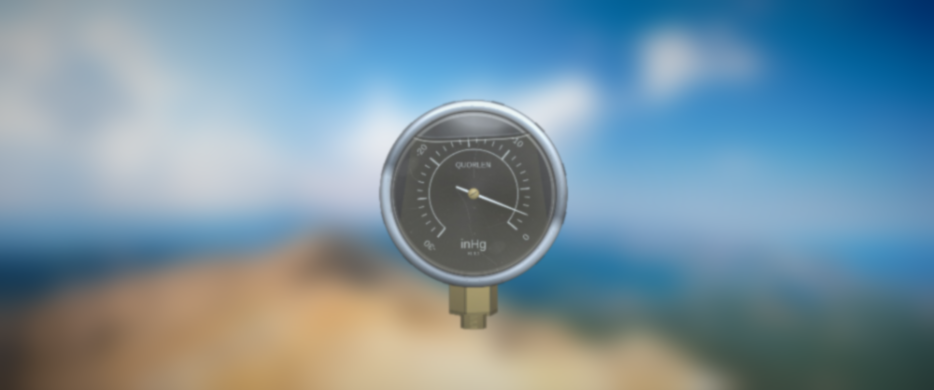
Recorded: {"value": -2, "unit": "inHg"}
